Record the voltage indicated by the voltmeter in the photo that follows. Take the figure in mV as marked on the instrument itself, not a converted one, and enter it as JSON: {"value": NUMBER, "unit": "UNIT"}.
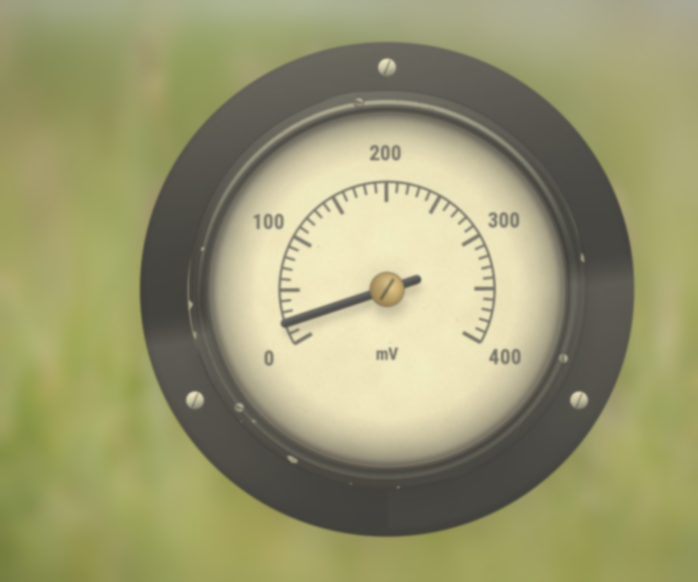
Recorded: {"value": 20, "unit": "mV"}
